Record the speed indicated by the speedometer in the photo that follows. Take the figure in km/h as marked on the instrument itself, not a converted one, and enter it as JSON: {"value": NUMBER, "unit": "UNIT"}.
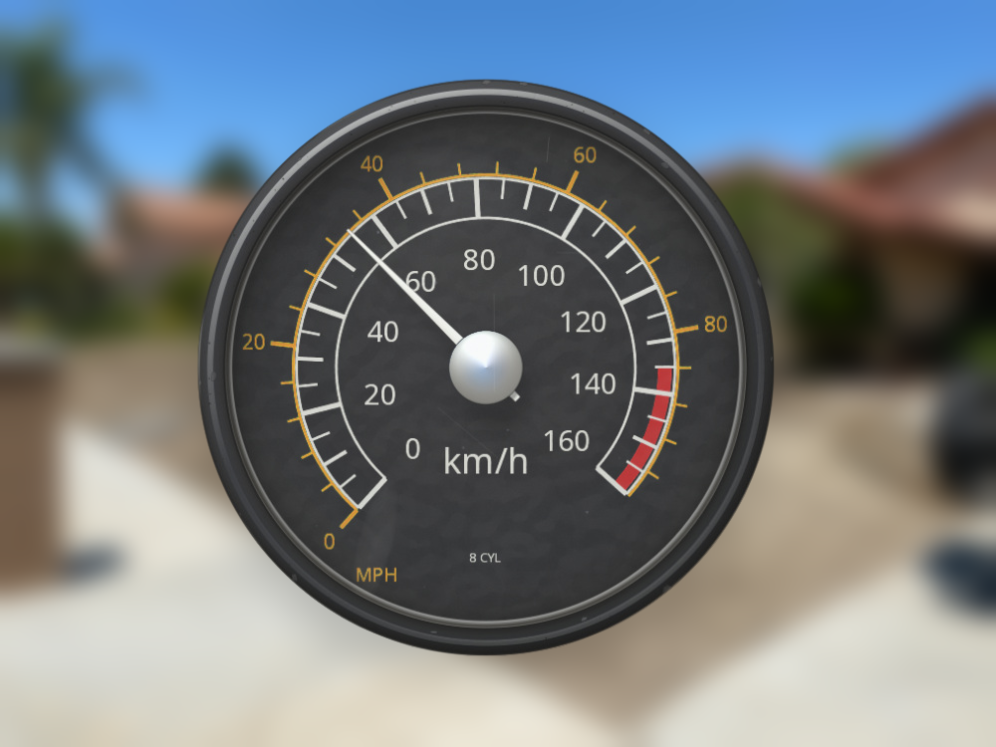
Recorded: {"value": 55, "unit": "km/h"}
